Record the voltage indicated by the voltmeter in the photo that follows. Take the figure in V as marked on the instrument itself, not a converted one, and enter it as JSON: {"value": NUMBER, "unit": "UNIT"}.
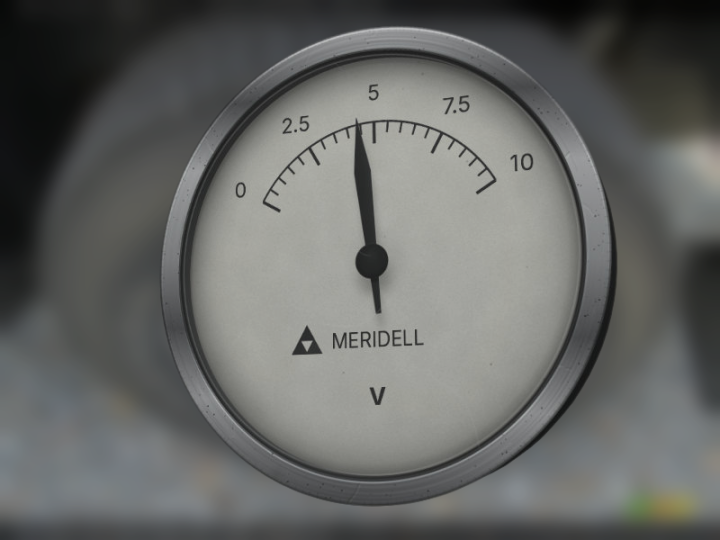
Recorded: {"value": 4.5, "unit": "V"}
